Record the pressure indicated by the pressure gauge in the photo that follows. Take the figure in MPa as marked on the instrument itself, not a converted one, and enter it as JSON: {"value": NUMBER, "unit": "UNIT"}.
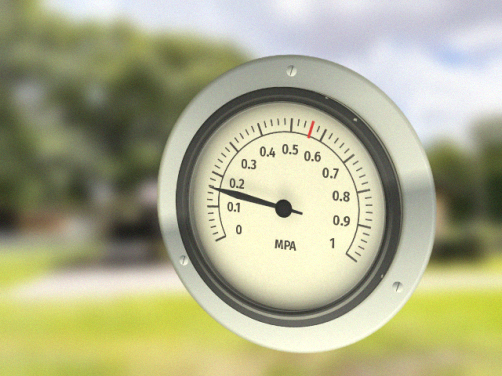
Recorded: {"value": 0.16, "unit": "MPa"}
